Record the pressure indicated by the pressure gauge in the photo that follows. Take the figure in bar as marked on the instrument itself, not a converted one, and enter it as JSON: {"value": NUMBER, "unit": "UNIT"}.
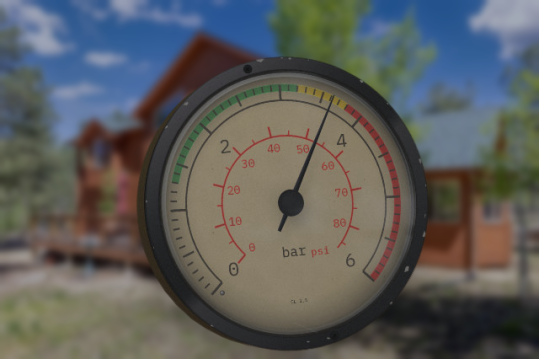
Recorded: {"value": 3.6, "unit": "bar"}
